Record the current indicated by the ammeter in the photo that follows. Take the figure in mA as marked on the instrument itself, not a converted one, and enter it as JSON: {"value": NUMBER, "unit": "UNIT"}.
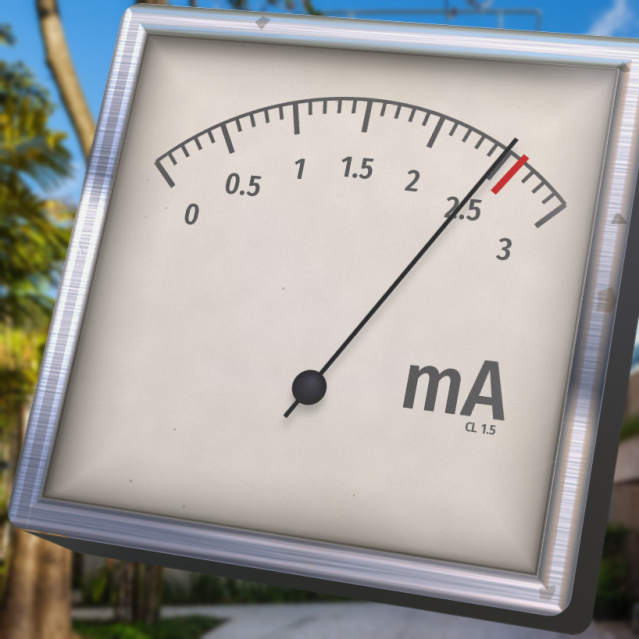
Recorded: {"value": 2.5, "unit": "mA"}
